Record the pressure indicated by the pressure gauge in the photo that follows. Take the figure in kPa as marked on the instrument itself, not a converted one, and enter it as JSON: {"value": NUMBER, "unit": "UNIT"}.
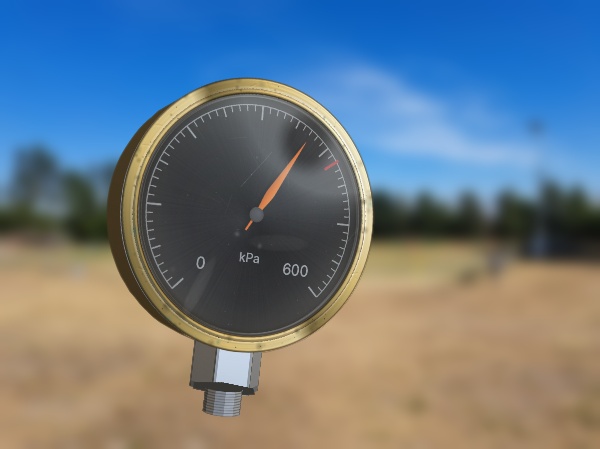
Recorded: {"value": 370, "unit": "kPa"}
